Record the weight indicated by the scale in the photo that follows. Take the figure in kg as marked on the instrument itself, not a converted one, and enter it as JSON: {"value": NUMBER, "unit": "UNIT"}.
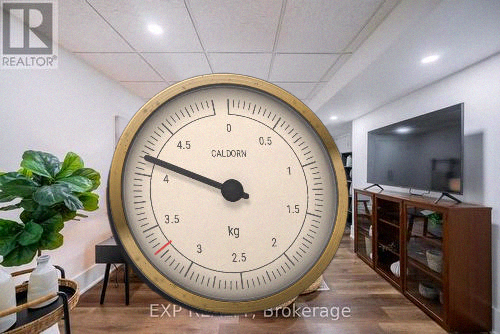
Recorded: {"value": 4.15, "unit": "kg"}
